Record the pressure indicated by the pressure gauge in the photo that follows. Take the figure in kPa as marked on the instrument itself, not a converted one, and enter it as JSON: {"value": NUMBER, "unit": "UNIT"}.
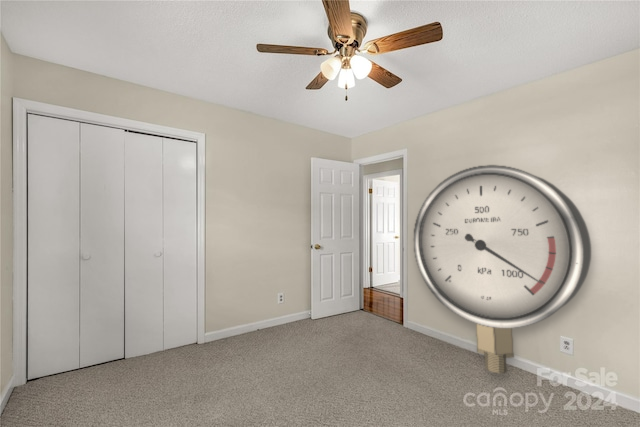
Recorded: {"value": 950, "unit": "kPa"}
